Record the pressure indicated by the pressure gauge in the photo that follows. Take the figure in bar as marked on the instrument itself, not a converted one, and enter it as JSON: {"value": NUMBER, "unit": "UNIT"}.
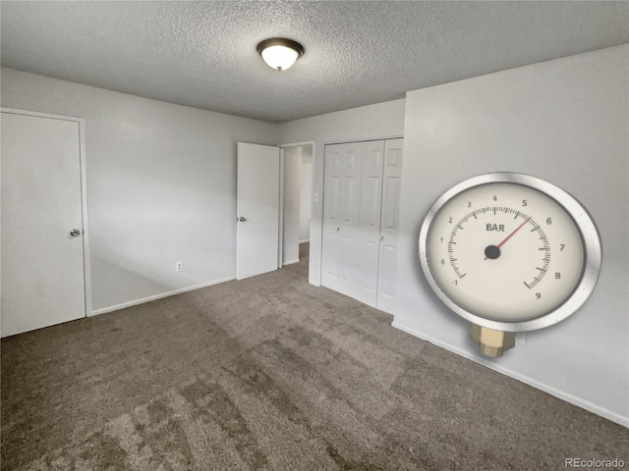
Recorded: {"value": 5.5, "unit": "bar"}
